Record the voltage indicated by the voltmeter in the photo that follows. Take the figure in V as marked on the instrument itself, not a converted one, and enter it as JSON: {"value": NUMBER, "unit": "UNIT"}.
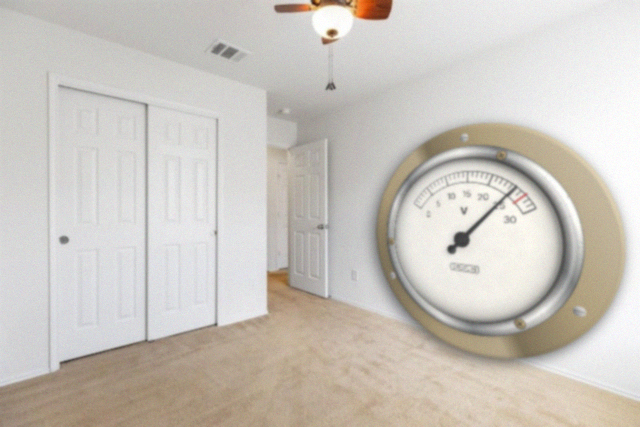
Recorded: {"value": 25, "unit": "V"}
